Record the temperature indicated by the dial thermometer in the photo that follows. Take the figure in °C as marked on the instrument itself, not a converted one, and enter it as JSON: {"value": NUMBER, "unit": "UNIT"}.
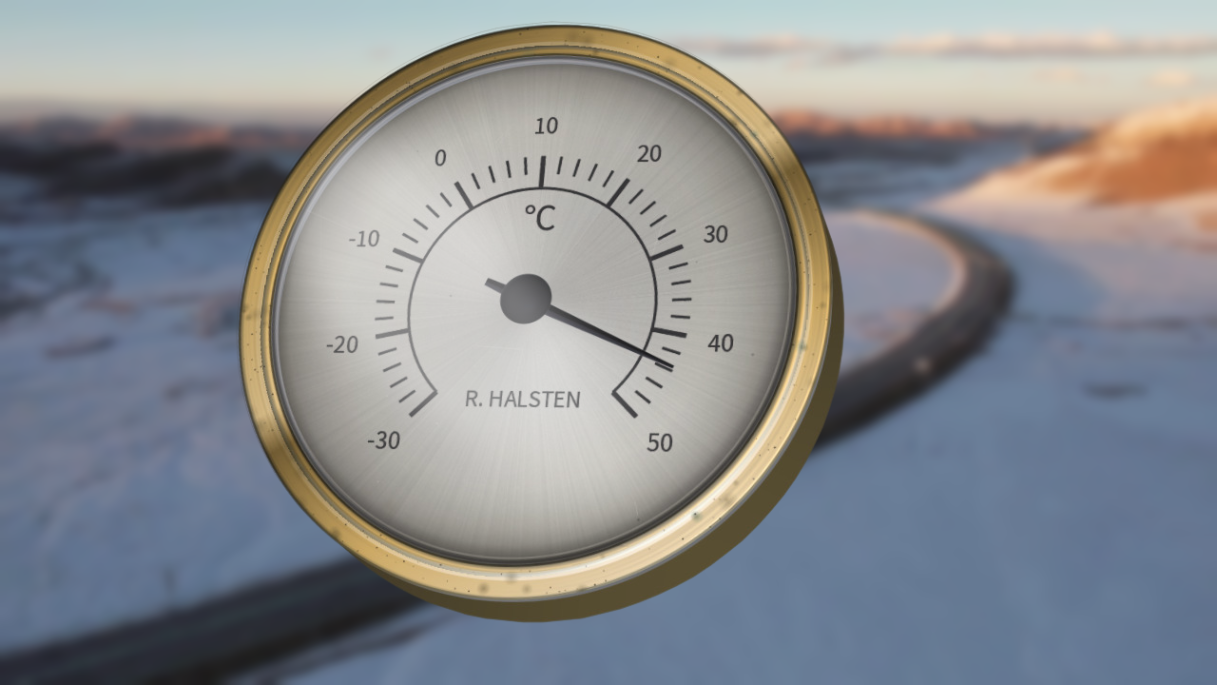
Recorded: {"value": 44, "unit": "°C"}
